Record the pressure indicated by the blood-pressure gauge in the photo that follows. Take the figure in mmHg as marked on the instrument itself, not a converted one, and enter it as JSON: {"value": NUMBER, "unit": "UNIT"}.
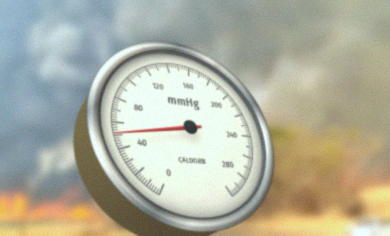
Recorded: {"value": 50, "unit": "mmHg"}
